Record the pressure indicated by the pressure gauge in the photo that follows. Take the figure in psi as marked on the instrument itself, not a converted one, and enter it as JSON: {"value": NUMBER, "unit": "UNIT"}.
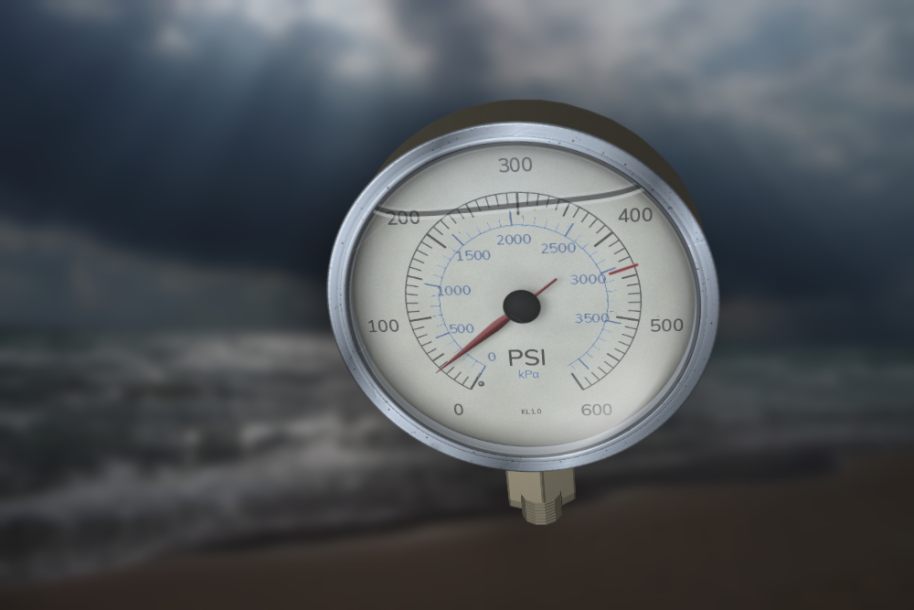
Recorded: {"value": 40, "unit": "psi"}
